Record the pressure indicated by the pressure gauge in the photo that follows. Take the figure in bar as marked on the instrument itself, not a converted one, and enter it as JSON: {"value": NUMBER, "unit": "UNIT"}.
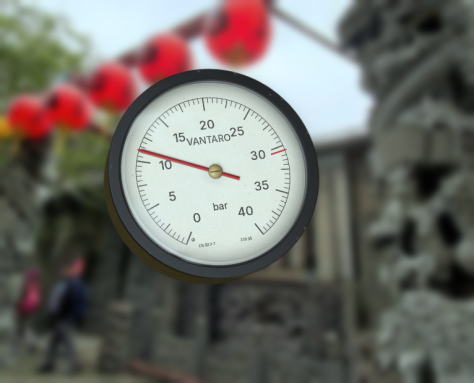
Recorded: {"value": 11, "unit": "bar"}
